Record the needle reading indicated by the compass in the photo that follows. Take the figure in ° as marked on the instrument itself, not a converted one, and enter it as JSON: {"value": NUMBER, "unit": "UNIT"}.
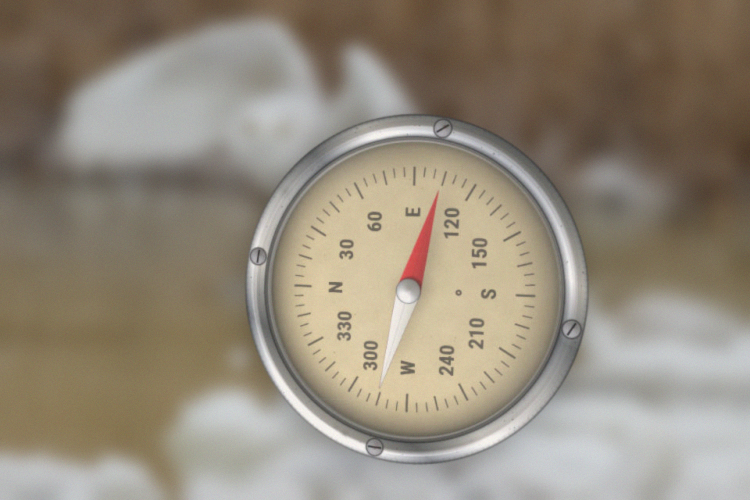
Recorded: {"value": 105, "unit": "°"}
